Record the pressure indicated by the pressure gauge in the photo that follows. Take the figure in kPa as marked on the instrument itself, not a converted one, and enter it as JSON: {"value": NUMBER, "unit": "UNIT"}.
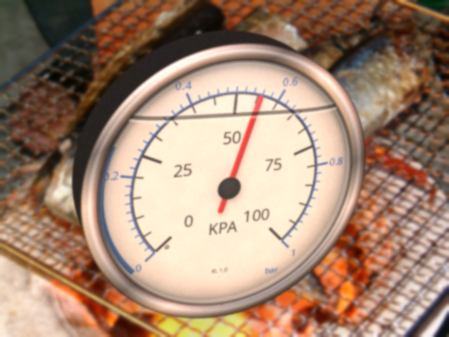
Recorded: {"value": 55, "unit": "kPa"}
